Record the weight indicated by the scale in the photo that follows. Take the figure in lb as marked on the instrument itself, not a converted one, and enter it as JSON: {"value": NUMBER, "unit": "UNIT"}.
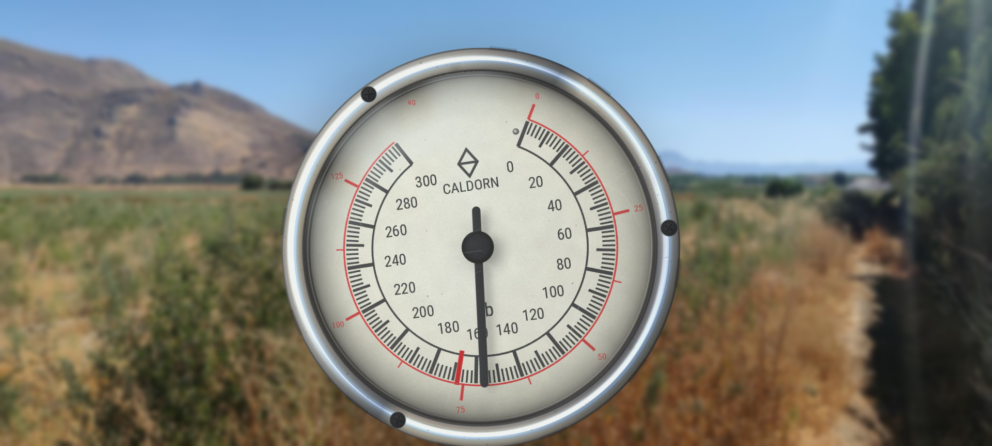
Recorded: {"value": 156, "unit": "lb"}
